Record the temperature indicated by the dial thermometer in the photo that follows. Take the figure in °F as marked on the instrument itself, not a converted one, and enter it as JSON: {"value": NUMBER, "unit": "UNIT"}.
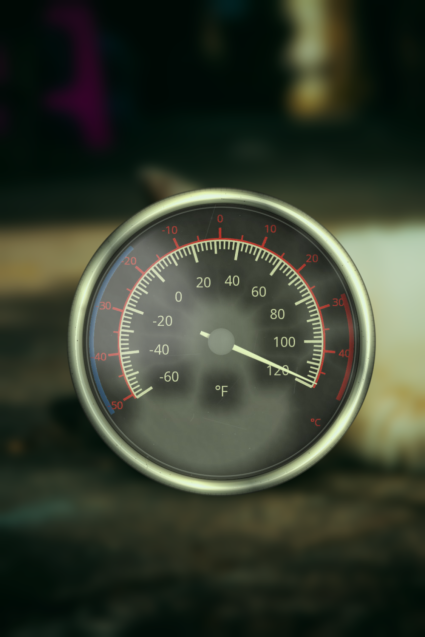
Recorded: {"value": 118, "unit": "°F"}
